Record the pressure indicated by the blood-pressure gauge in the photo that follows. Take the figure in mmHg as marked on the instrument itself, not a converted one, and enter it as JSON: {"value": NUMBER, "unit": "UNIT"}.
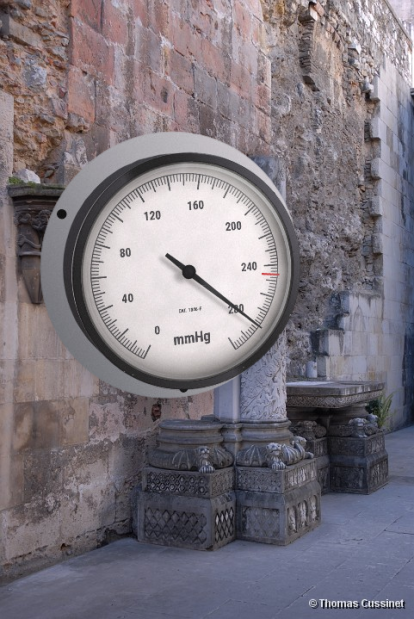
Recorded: {"value": 280, "unit": "mmHg"}
